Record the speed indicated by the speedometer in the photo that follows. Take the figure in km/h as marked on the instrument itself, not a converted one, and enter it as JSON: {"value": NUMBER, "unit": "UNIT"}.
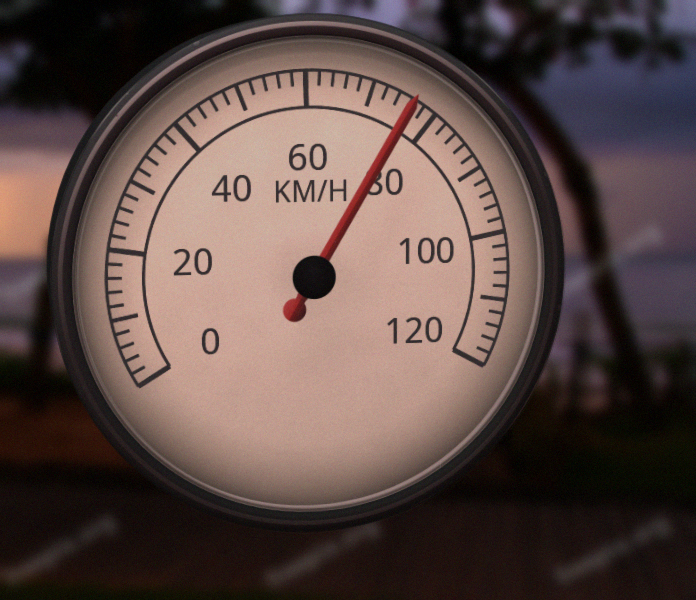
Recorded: {"value": 76, "unit": "km/h"}
